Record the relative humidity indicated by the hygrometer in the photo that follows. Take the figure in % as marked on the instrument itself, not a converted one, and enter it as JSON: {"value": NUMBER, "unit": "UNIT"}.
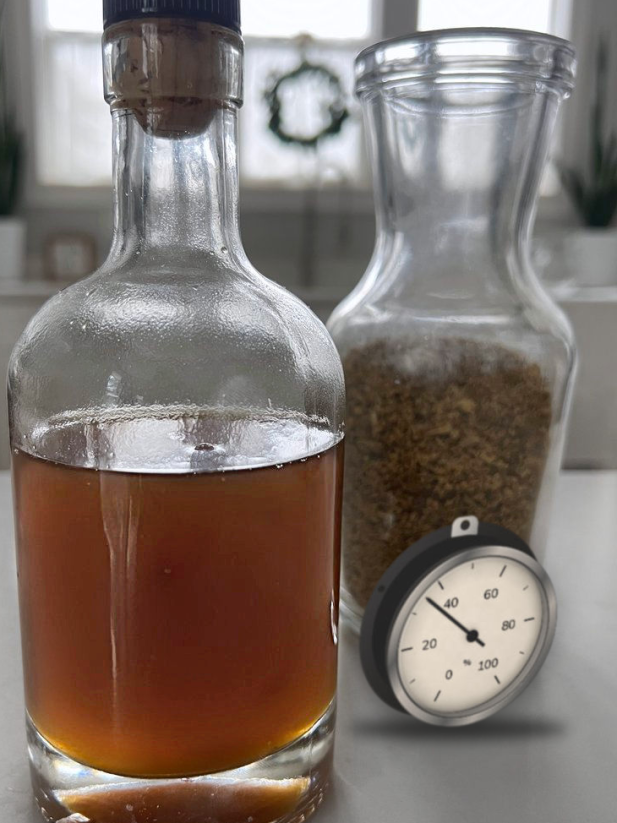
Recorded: {"value": 35, "unit": "%"}
